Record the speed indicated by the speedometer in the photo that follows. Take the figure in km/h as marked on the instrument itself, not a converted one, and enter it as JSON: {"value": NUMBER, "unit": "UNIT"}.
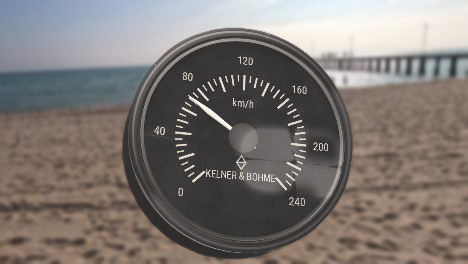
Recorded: {"value": 70, "unit": "km/h"}
